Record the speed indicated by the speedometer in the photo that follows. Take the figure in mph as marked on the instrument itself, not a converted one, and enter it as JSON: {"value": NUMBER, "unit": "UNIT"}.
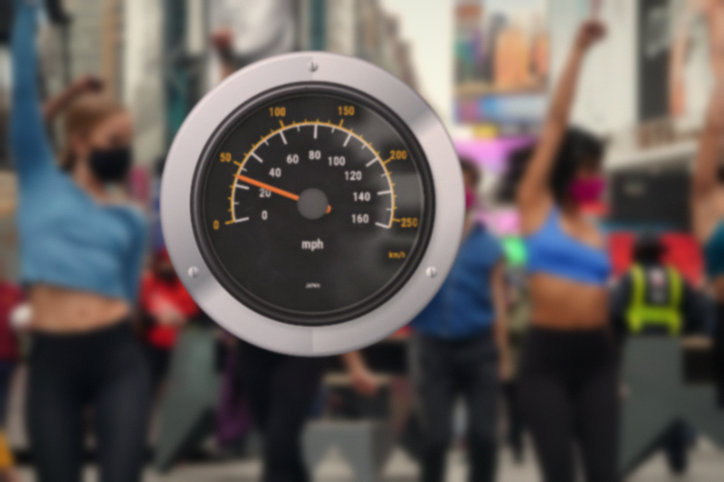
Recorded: {"value": 25, "unit": "mph"}
